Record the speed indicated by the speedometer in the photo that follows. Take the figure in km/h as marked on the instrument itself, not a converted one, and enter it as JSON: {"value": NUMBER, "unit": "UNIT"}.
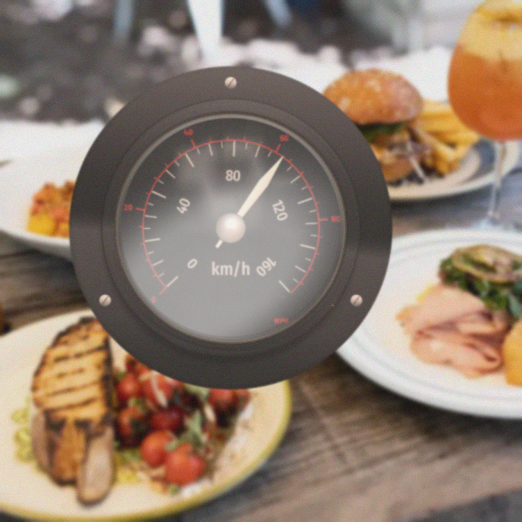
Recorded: {"value": 100, "unit": "km/h"}
